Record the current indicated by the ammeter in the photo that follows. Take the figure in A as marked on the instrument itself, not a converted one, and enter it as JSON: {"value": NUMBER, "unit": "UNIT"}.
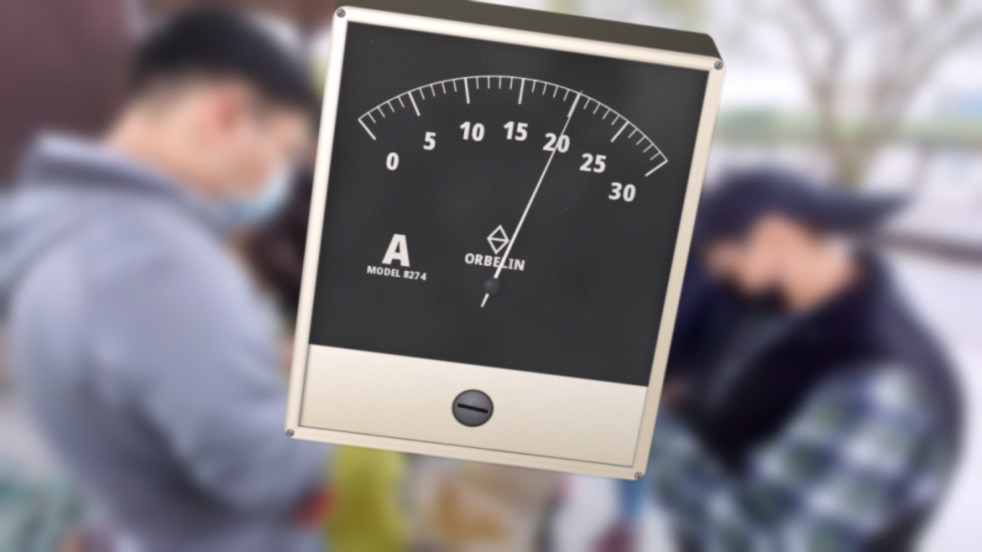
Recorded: {"value": 20, "unit": "A"}
